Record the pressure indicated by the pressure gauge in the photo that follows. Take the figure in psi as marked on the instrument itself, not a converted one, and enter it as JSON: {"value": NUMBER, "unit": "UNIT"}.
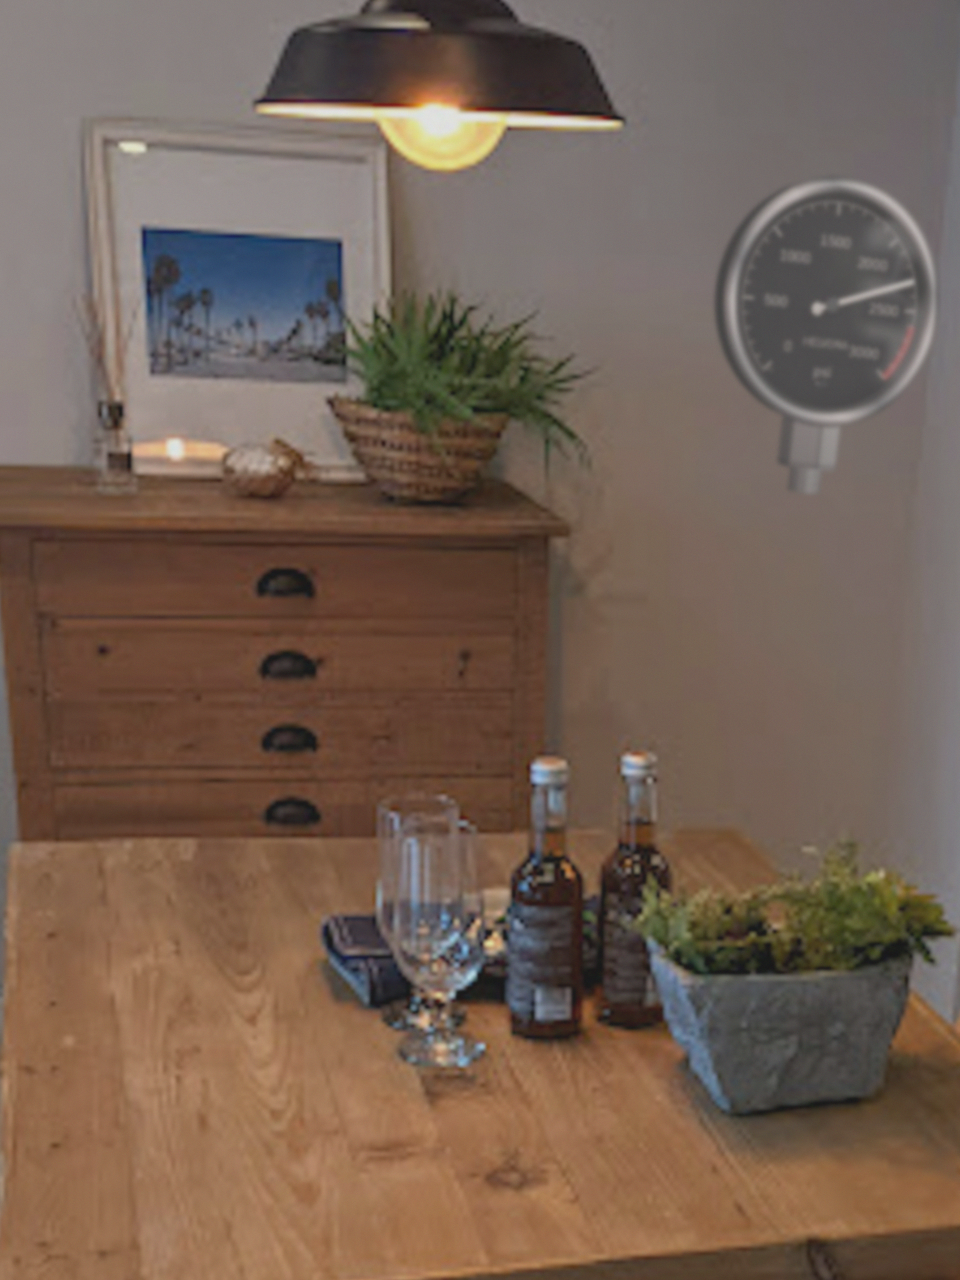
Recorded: {"value": 2300, "unit": "psi"}
